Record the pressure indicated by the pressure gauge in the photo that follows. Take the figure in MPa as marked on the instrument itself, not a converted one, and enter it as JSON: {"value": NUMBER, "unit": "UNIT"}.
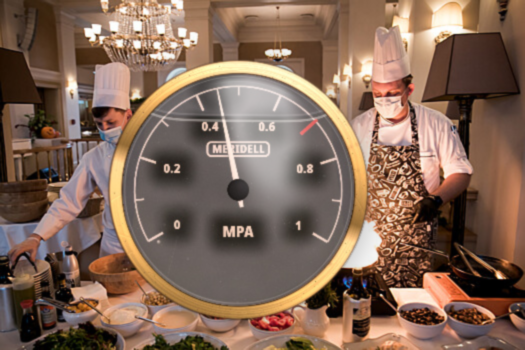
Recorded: {"value": 0.45, "unit": "MPa"}
